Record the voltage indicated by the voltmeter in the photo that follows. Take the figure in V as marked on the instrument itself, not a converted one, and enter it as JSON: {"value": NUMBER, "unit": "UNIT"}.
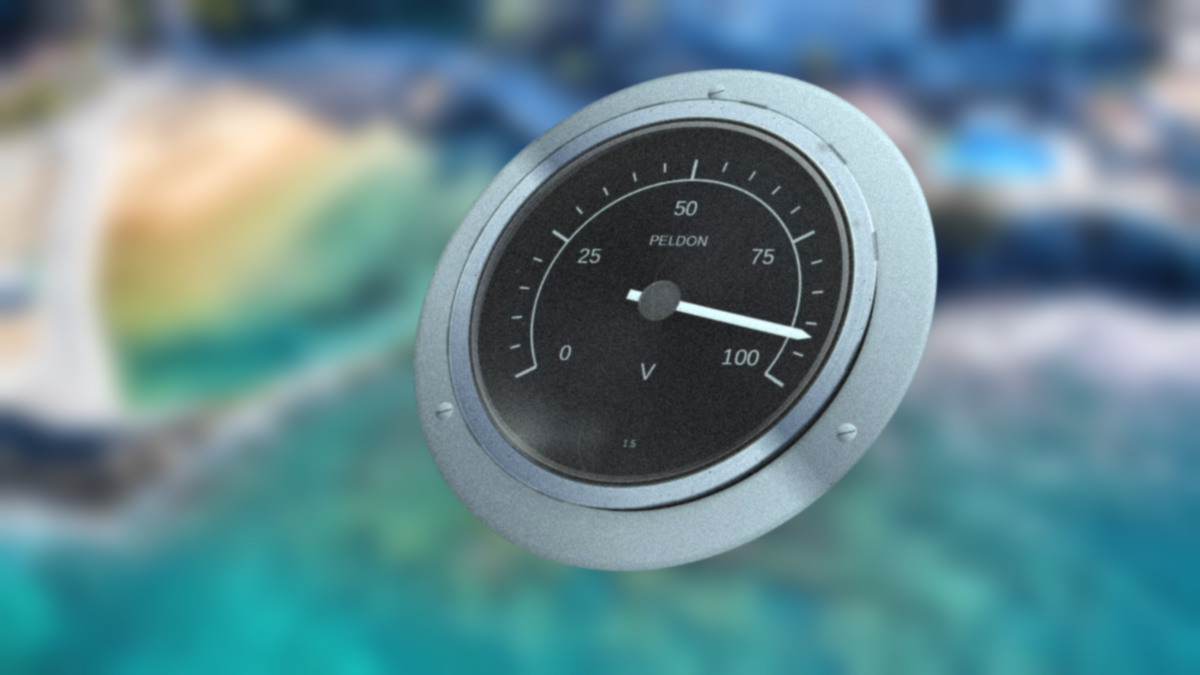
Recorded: {"value": 92.5, "unit": "V"}
